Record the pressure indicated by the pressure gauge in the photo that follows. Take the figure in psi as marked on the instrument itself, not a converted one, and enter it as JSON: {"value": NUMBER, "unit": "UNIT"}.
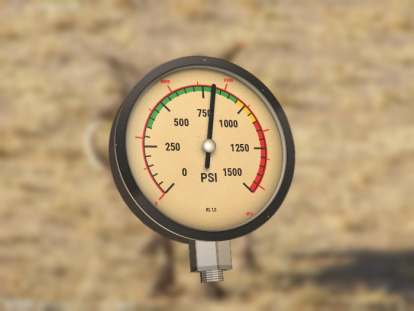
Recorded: {"value": 800, "unit": "psi"}
